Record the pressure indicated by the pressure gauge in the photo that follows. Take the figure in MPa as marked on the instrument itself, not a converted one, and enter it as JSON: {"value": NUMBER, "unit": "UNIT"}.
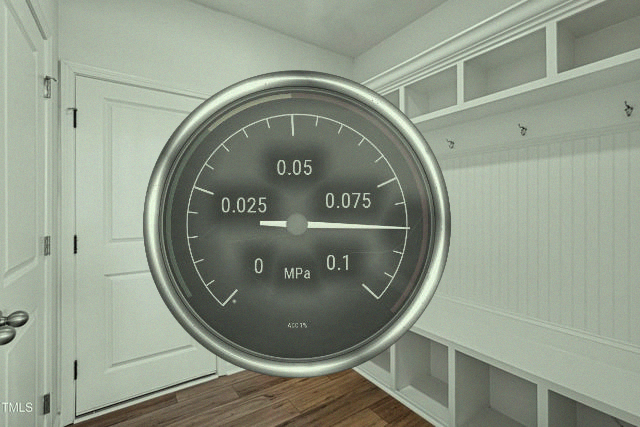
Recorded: {"value": 0.085, "unit": "MPa"}
